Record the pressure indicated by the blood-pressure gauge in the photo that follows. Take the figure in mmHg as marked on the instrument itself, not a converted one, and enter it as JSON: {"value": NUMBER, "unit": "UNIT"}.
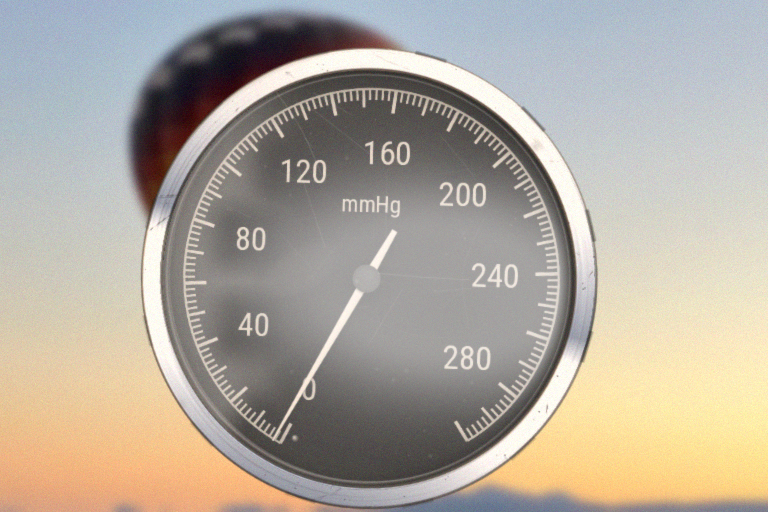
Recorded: {"value": 2, "unit": "mmHg"}
